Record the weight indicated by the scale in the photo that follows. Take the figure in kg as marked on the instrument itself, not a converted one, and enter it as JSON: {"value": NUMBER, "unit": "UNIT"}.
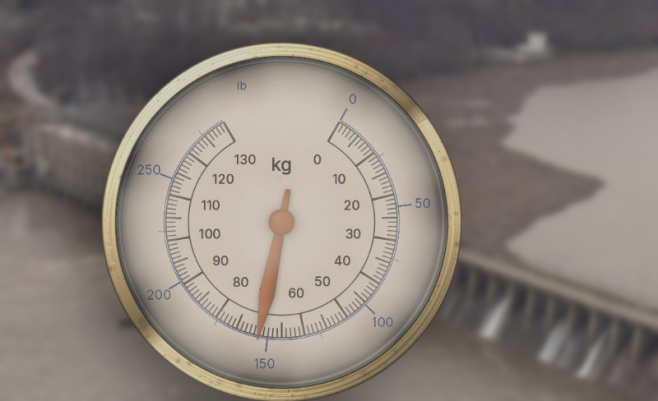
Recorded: {"value": 70, "unit": "kg"}
